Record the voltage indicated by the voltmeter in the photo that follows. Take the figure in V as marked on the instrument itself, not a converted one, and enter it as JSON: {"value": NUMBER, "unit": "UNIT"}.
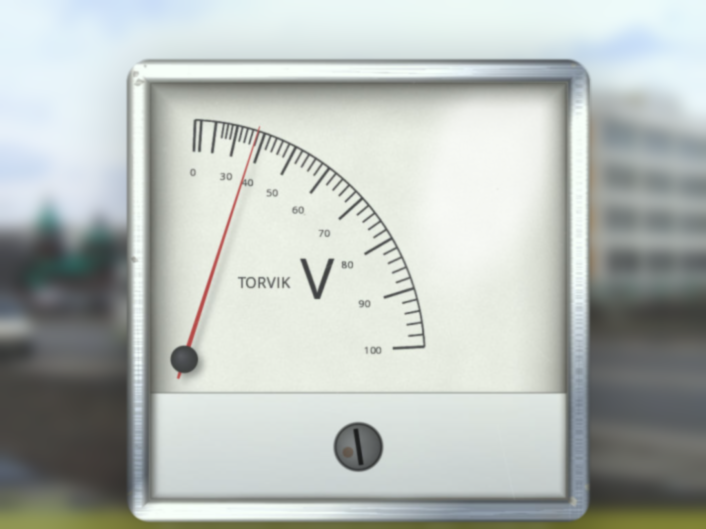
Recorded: {"value": 38, "unit": "V"}
